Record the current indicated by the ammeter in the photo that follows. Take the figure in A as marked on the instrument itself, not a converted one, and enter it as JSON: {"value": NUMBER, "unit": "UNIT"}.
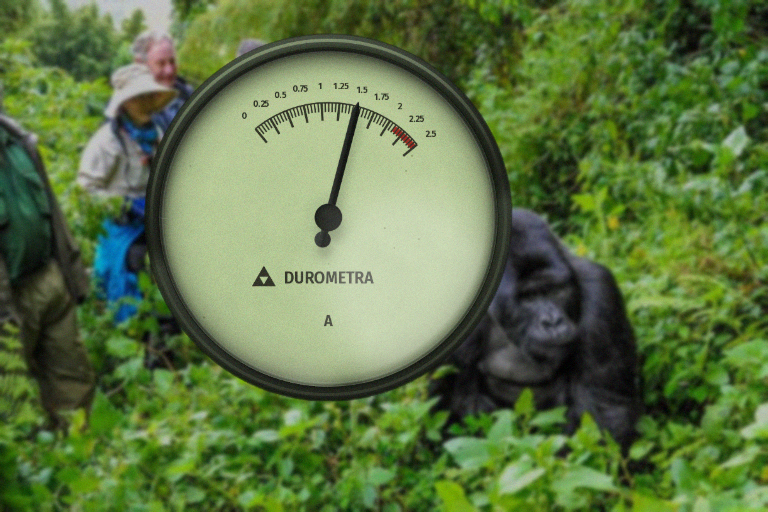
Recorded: {"value": 1.5, "unit": "A"}
